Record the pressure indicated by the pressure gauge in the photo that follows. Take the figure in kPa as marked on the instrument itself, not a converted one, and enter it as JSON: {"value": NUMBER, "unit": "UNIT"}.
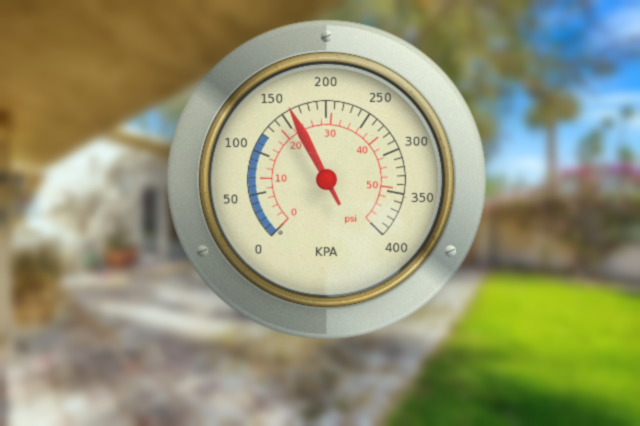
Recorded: {"value": 160, "unit": "kPa"}
